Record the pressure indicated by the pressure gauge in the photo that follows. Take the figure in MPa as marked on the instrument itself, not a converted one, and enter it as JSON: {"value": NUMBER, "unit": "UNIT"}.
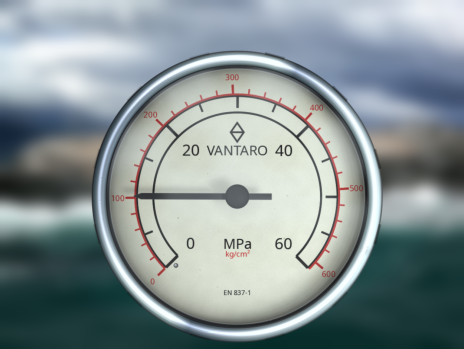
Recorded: {"value": 10, "unit": "MPa"}
